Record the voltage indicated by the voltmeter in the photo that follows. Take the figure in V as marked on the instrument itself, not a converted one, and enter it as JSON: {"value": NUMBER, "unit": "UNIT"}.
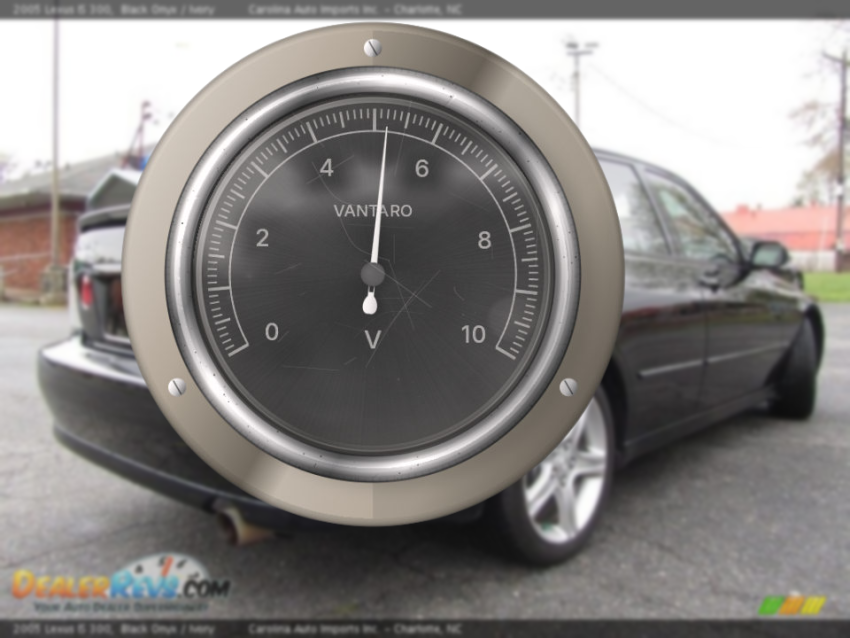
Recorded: {"value": 5.2, "unit": "V"}
